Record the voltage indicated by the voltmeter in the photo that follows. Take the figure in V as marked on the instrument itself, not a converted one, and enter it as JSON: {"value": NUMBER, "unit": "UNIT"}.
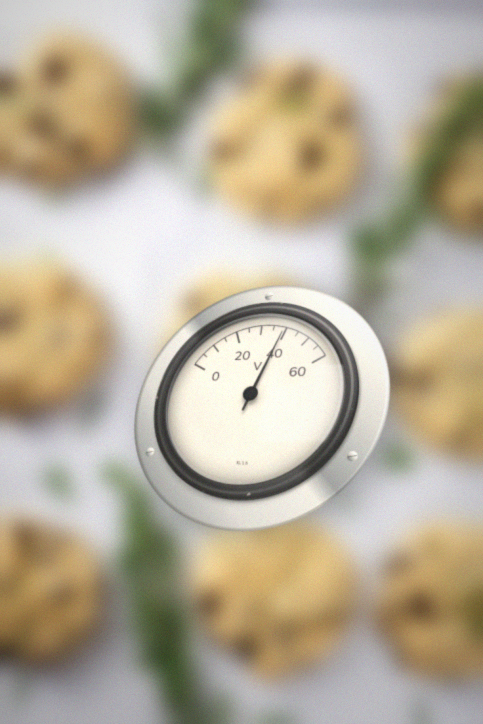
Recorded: {"value": 40, "unit": "V"}
